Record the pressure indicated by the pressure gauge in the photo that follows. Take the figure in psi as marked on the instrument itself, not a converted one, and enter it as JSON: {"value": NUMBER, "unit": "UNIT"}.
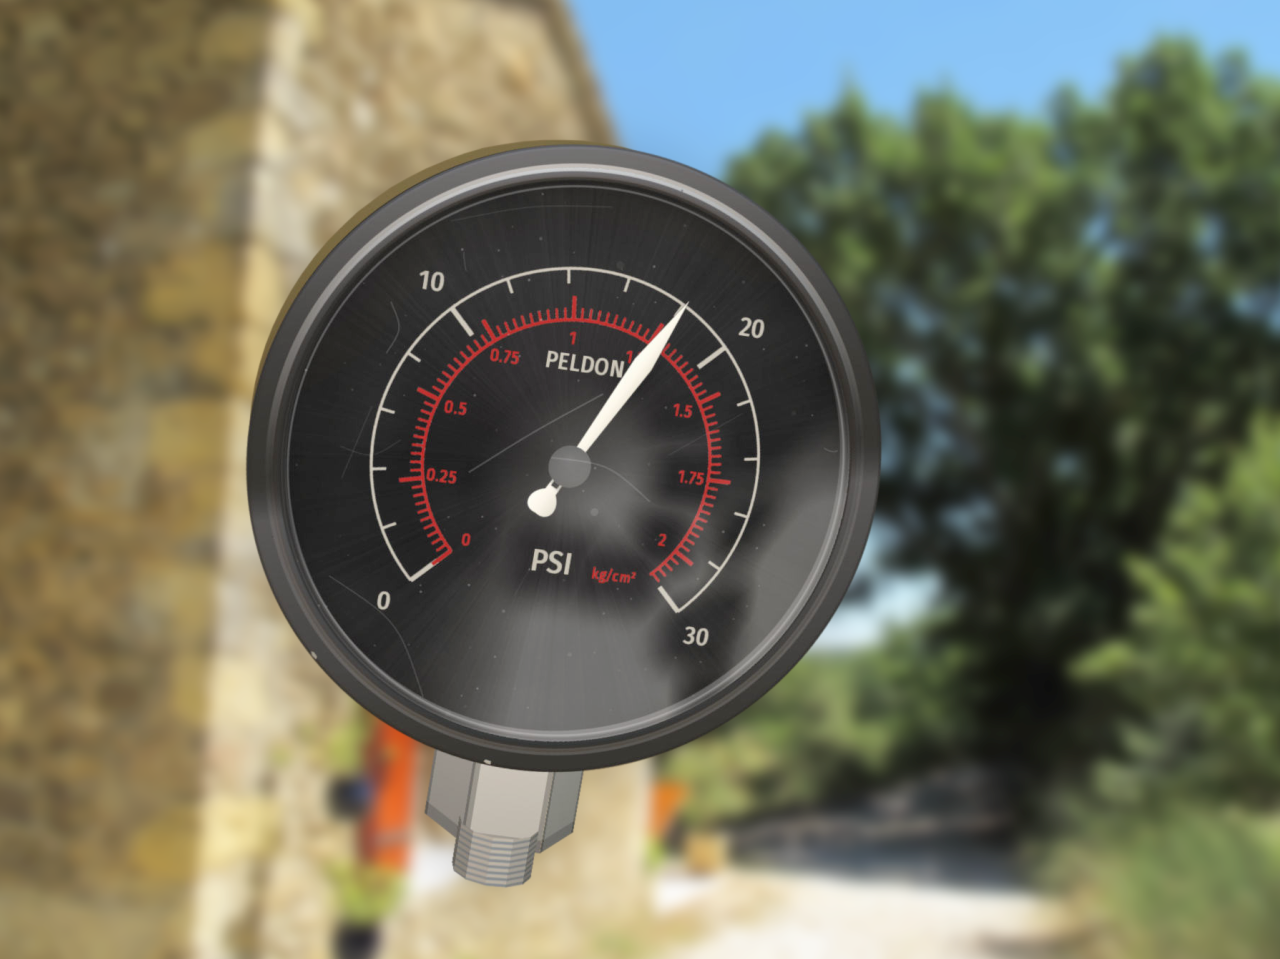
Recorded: {"value": 18, "unit": "psi"}
